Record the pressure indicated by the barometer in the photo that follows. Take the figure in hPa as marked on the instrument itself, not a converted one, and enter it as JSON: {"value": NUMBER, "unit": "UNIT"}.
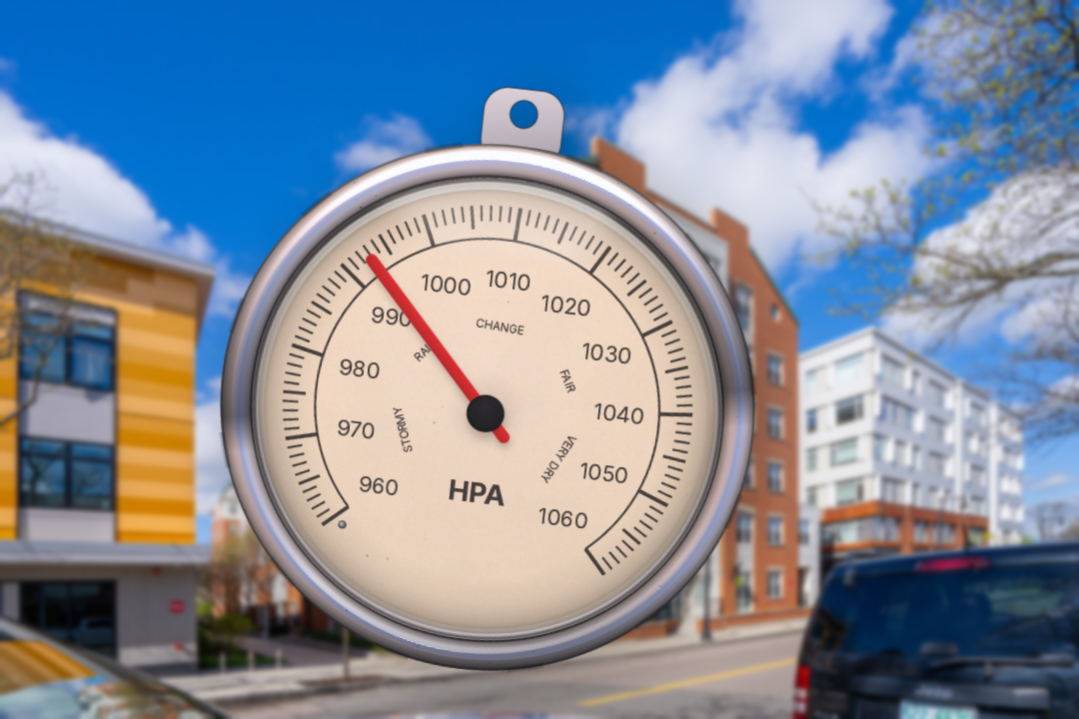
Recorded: {"value": 993, "unit": "hPa"}
